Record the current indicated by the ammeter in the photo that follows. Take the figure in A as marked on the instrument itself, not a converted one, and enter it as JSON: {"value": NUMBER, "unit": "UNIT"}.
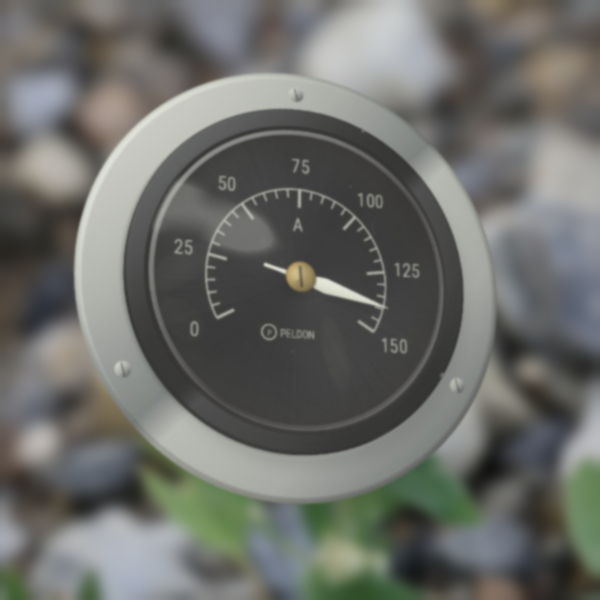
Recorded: {"value": 140, "unit": "A"}
